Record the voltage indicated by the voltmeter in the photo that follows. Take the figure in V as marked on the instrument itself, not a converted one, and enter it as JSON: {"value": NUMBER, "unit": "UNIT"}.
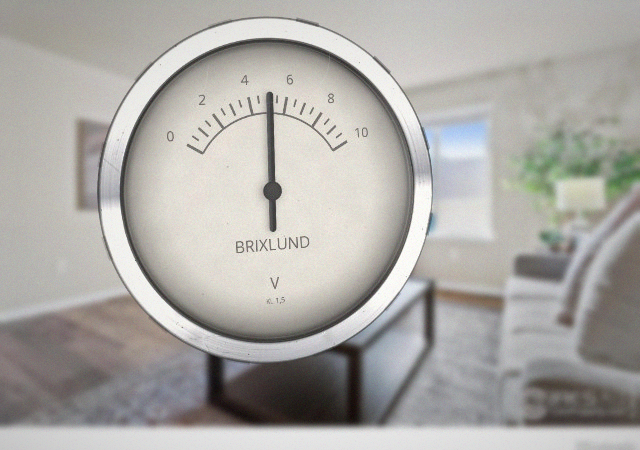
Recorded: {"value": 5, "unit": "V"}
